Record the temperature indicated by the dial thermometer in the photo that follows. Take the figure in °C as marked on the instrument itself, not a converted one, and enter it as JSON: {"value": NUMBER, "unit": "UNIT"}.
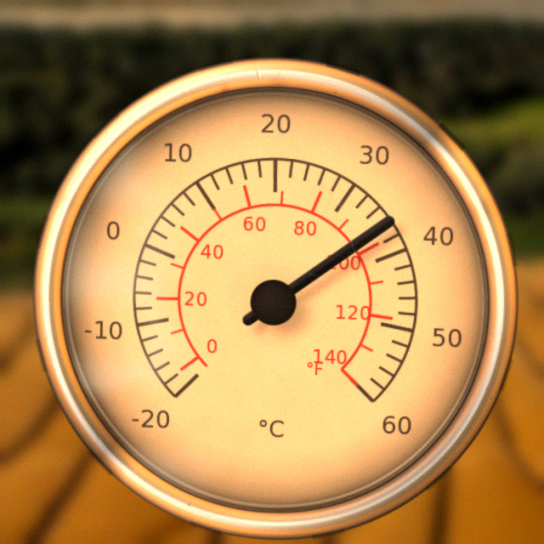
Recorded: {"value": 36, "unit": "°C"}
